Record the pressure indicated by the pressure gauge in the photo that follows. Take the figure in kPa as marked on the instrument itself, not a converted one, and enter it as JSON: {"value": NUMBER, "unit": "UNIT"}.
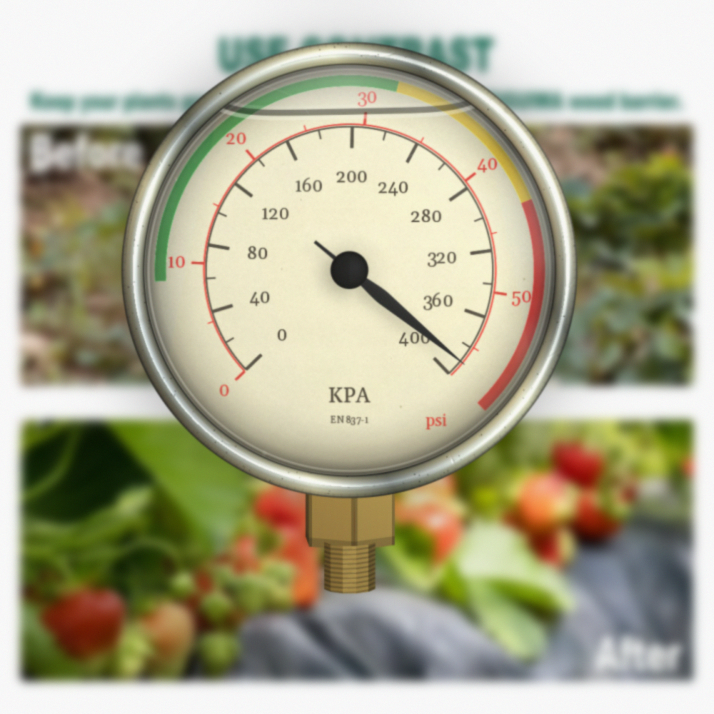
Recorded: {"value": 390, "unit": "kPa"}
